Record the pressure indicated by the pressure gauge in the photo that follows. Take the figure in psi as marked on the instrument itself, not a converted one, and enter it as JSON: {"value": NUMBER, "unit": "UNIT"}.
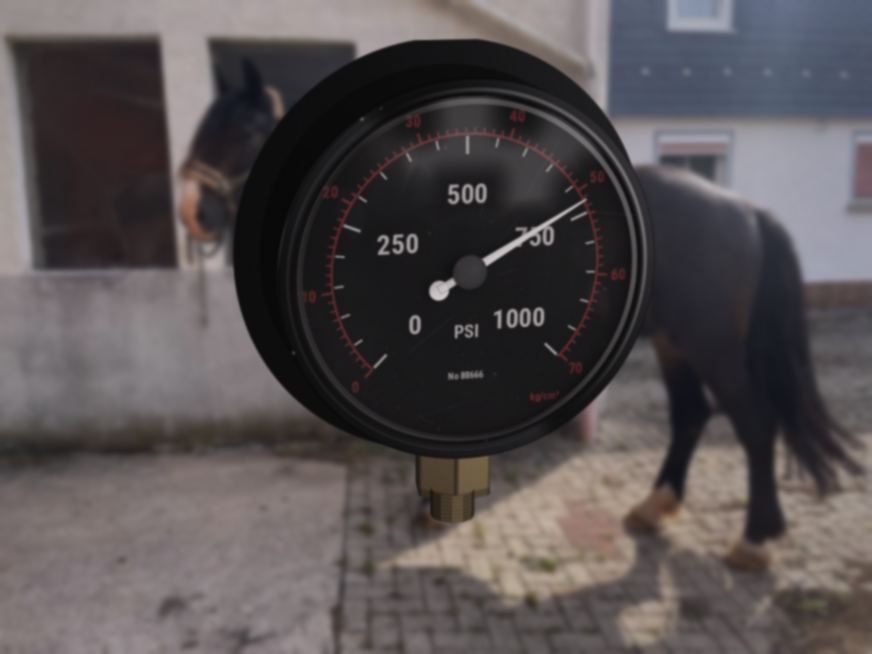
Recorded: {"value": 725, "unit": "psi"}
